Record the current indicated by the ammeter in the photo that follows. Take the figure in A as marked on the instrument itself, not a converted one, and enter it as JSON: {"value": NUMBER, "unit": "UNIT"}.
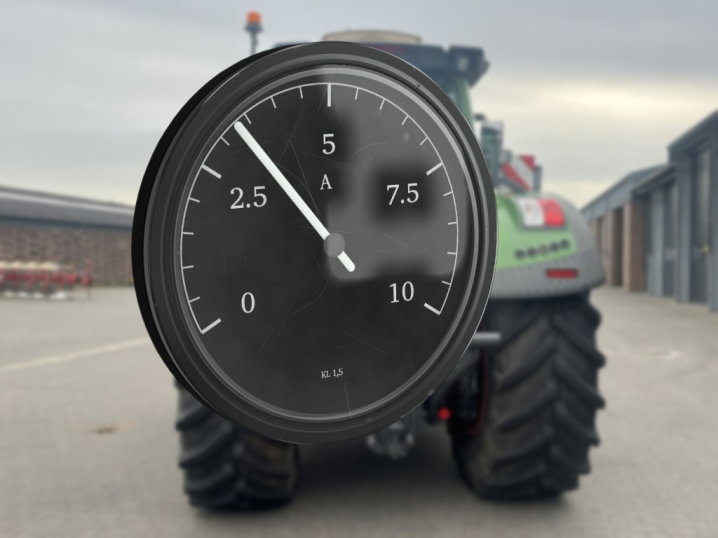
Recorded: {"value": 3.25, "unit": "A"}
